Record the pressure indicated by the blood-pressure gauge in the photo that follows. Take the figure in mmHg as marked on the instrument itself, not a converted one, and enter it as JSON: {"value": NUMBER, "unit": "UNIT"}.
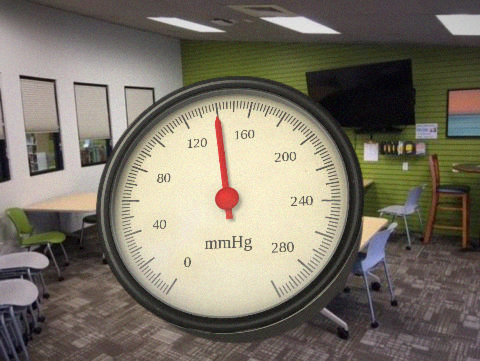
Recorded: {"value": 140, "unit": "mmHg"}
